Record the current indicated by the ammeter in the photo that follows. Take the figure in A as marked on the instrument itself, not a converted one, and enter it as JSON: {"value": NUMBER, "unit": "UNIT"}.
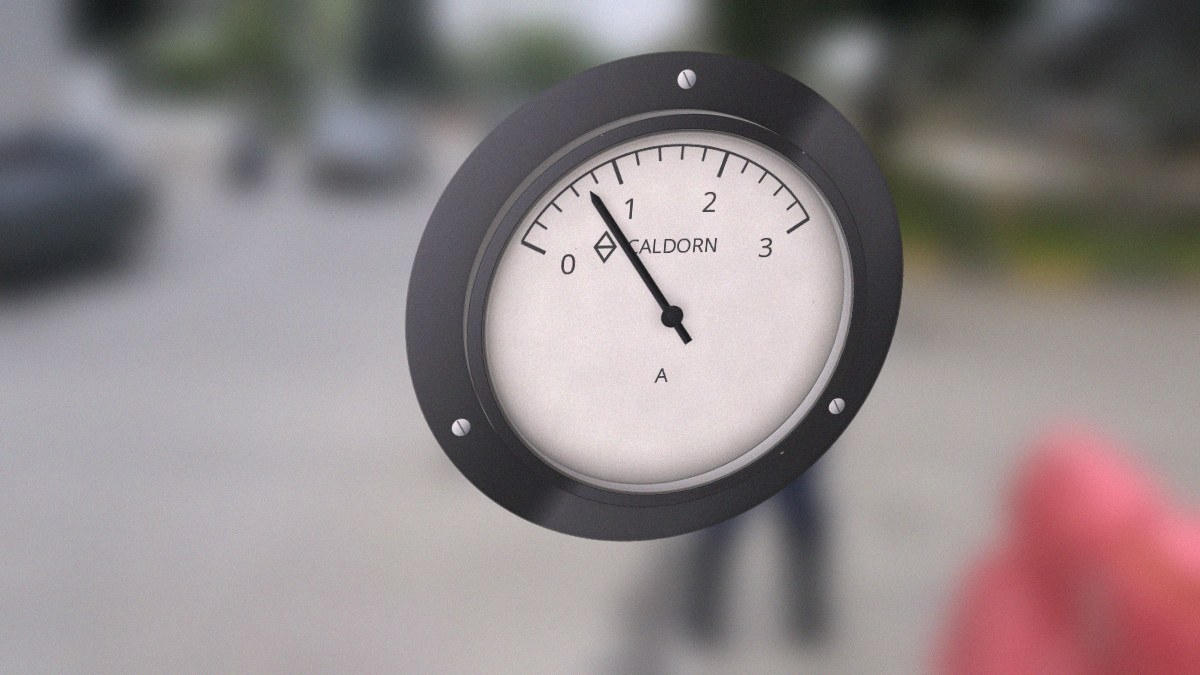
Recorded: {"value": 0.7, "unit": "A"}
